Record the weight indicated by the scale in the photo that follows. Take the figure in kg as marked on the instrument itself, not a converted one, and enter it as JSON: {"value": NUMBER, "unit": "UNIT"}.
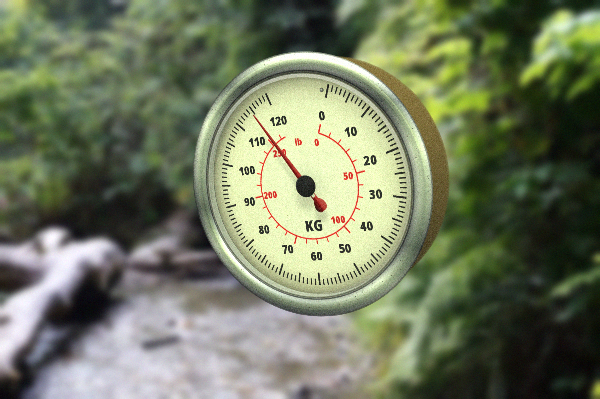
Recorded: {"value": 115, "unit": "kg"}
